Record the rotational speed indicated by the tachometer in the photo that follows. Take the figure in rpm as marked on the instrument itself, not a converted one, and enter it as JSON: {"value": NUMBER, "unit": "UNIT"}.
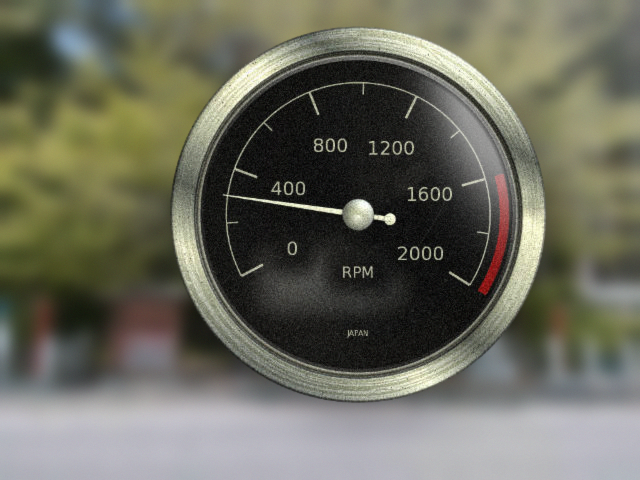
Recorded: {"value": 300, "unit": "rpm"}
